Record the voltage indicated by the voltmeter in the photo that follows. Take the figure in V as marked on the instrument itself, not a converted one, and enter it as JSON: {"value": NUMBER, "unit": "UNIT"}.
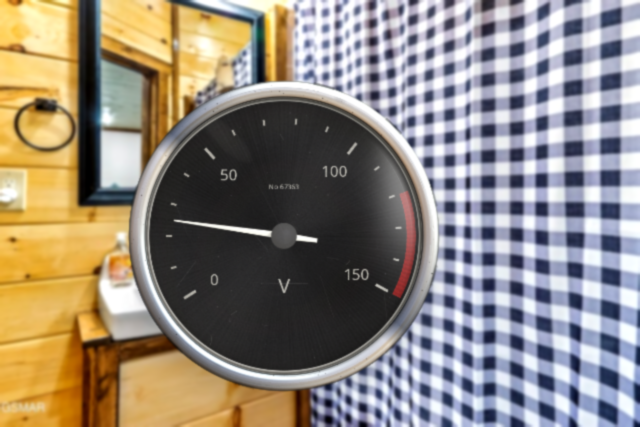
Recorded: {"value": 25, "unit": "V"}
